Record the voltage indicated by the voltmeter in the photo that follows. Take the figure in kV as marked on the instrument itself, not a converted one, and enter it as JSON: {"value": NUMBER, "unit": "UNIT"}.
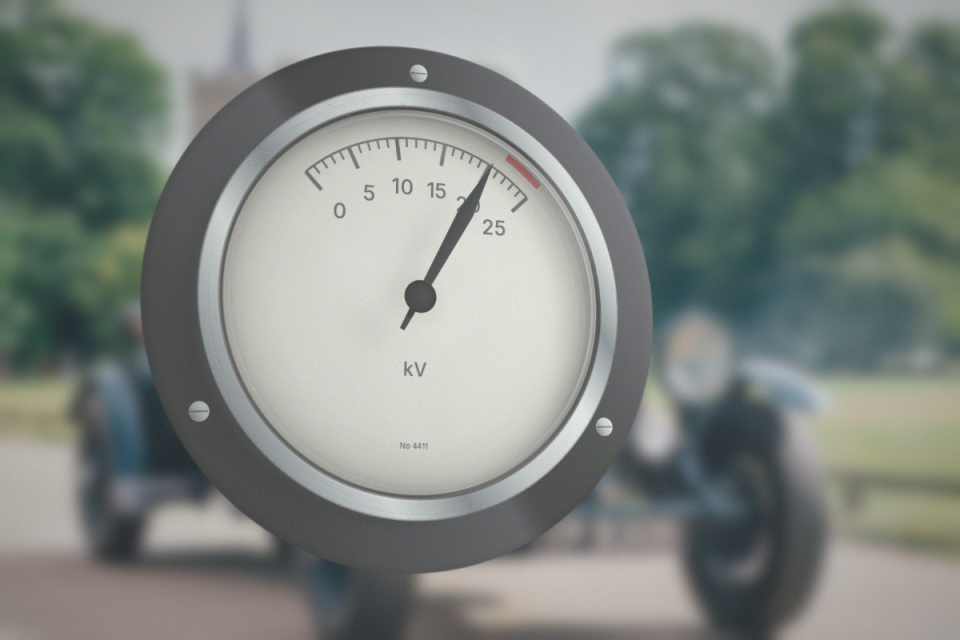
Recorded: {"value": 20, "unit": "kV"}
